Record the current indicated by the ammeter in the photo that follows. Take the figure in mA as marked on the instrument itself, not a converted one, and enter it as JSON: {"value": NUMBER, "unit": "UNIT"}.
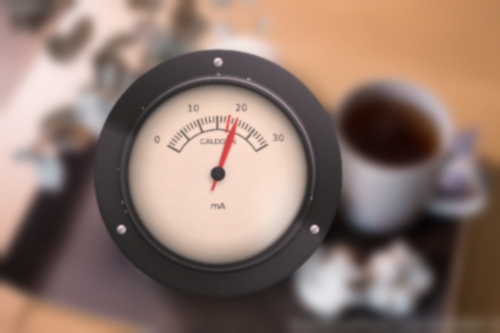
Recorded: {"value": 20, "unit": "mA"}
